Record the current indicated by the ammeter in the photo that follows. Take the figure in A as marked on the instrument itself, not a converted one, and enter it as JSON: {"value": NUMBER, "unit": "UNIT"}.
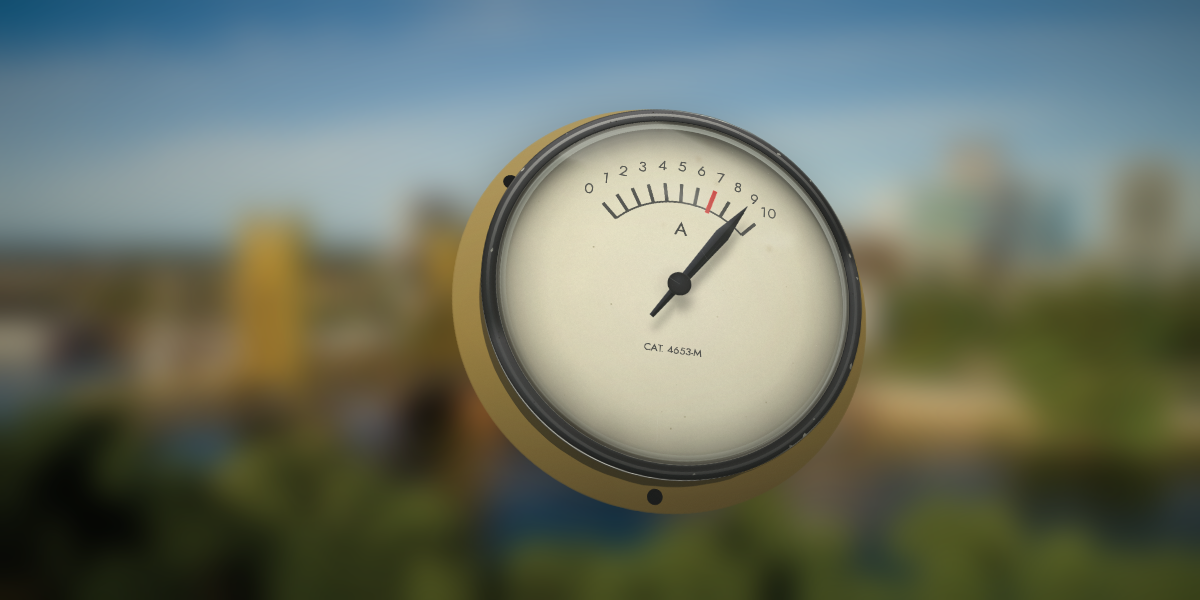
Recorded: {"value": 9, "unit": "A"}
